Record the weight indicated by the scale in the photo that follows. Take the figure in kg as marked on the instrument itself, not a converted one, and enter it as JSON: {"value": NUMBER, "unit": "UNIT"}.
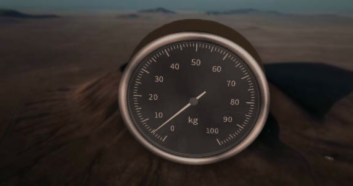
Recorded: {"value": 5, "unit": "kg"}
